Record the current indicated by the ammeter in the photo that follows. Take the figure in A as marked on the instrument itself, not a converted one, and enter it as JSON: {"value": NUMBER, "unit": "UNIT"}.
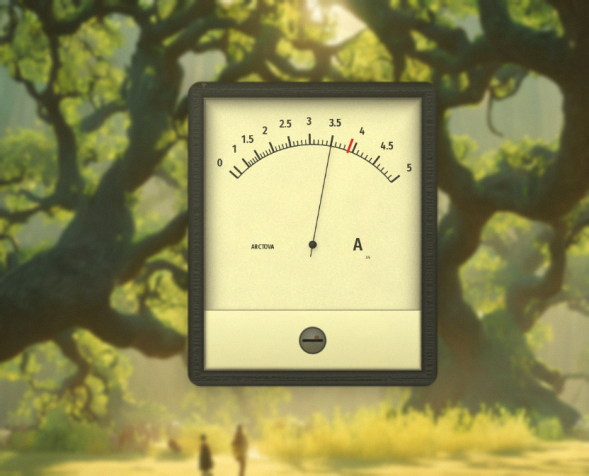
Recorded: {"value": 3.5, "unit": "A"}
